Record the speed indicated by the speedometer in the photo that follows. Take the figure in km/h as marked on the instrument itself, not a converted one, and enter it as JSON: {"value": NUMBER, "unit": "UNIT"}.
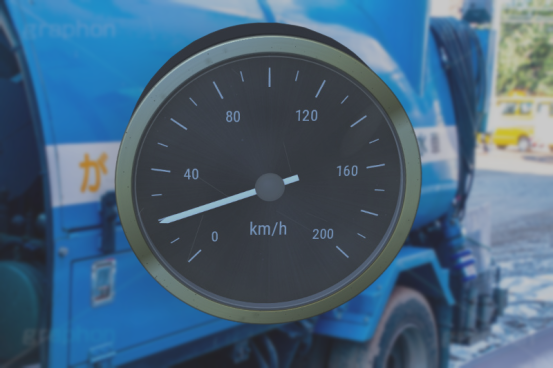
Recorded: {"value": 20, "unit": "km/h"}
